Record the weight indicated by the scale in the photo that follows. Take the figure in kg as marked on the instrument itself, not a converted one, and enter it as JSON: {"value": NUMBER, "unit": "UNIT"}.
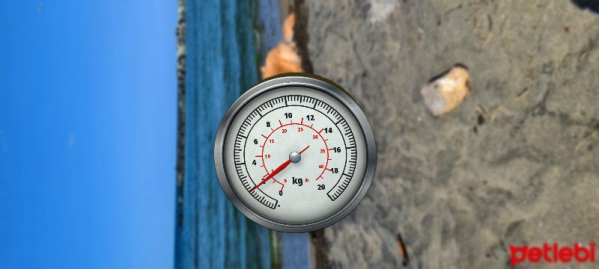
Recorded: {"value": 2, "unit": "kg"}
